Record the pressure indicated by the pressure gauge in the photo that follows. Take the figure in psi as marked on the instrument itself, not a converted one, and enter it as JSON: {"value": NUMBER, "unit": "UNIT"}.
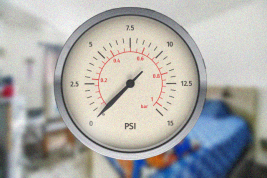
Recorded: {"value": 0, "unit": "psi"}
